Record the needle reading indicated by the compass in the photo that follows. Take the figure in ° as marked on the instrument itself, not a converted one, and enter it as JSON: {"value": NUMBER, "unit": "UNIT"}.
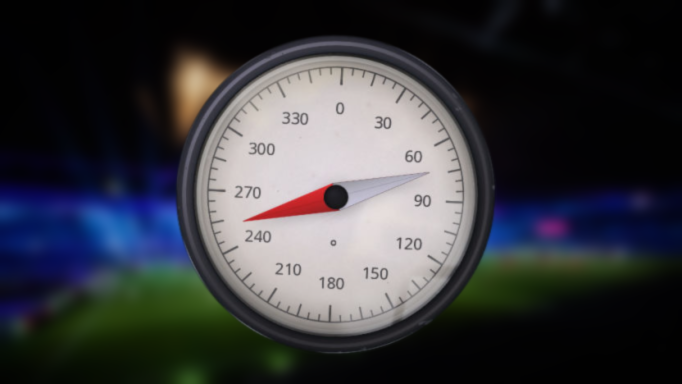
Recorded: {"value": 252.5, "unit": "°"}
